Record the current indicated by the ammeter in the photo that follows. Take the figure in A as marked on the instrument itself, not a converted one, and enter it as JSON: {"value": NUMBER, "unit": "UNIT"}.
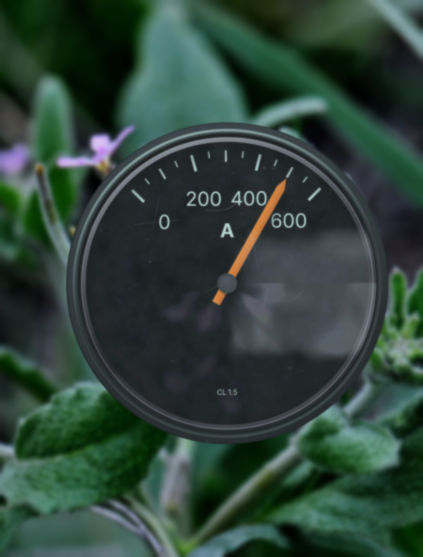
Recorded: {"value": 500, "unit": "A"}
